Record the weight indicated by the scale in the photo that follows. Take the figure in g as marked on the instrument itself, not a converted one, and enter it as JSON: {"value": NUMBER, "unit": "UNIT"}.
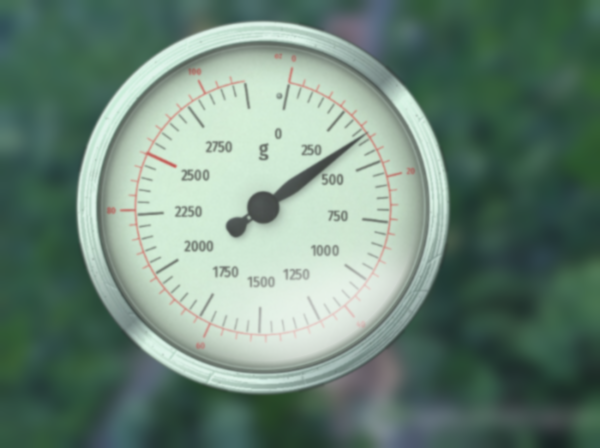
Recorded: {"value": 375, "unit": "g"}
